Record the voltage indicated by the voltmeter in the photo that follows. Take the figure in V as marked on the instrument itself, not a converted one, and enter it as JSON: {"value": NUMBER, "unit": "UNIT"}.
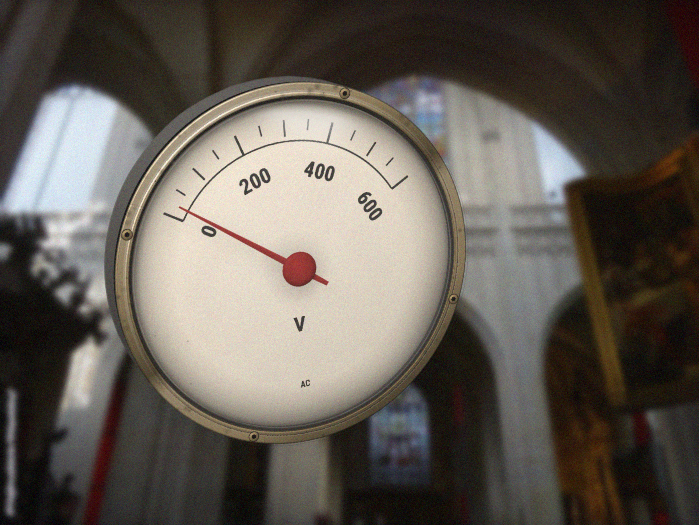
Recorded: {"value": 25, "unit": "V"}
